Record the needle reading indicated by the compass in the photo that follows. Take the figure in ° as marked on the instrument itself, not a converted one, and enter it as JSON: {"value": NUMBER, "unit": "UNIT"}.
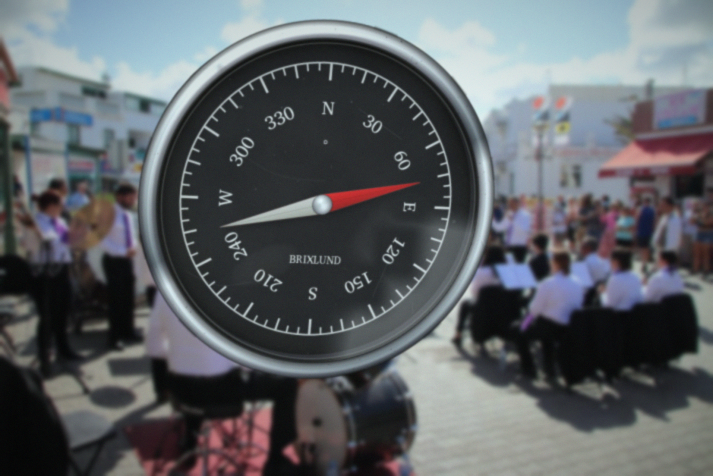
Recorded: {"value": 75, "unit": "°"}
